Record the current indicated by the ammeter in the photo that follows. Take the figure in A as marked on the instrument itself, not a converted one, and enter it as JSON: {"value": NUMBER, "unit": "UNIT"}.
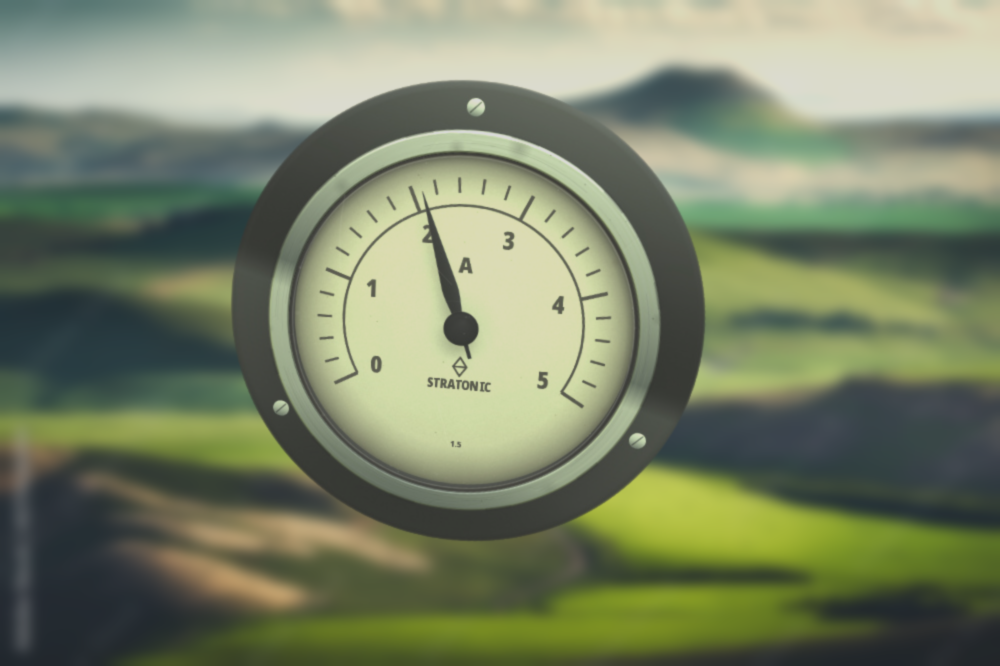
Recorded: {"value": 2.1, "unit": "A"}
